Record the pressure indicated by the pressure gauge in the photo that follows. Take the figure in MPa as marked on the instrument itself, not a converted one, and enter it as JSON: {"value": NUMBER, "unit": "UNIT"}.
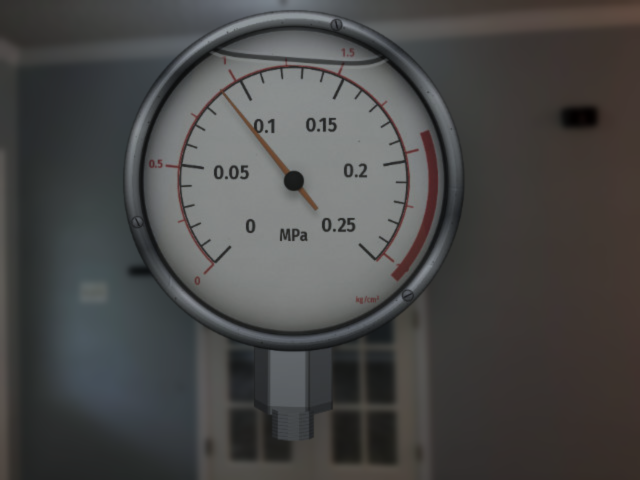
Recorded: {"value": 0.09, "unit": "MPa"}
